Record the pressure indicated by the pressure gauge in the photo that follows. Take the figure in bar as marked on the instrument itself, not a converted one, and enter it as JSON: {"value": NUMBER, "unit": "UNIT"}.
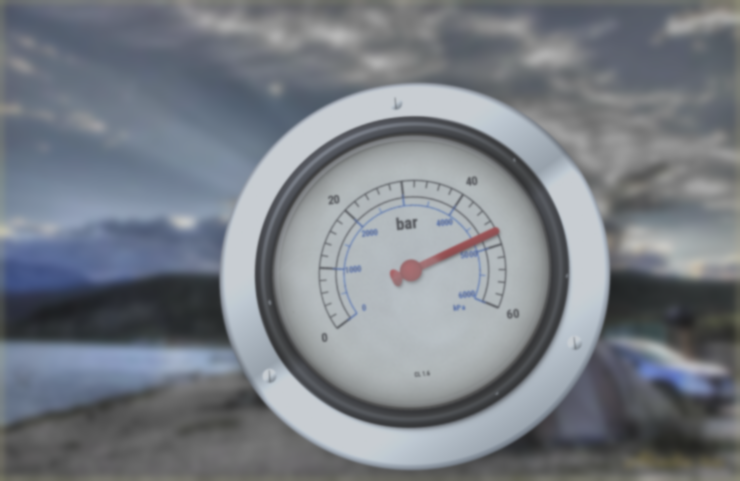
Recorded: {"value": 48, "unit": "bar"}
